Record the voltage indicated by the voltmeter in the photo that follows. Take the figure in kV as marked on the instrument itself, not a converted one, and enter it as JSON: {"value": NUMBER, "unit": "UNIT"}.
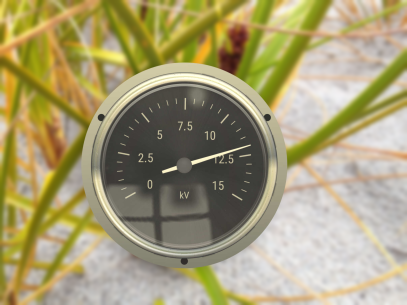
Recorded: {"value": 12, "unit": "kV"}
